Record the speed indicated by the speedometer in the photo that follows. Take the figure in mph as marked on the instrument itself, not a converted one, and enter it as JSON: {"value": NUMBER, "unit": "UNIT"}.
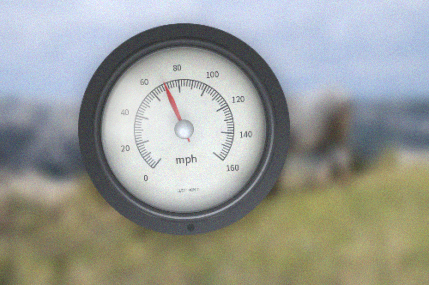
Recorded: {"value": 70, "unit": "mph"}
